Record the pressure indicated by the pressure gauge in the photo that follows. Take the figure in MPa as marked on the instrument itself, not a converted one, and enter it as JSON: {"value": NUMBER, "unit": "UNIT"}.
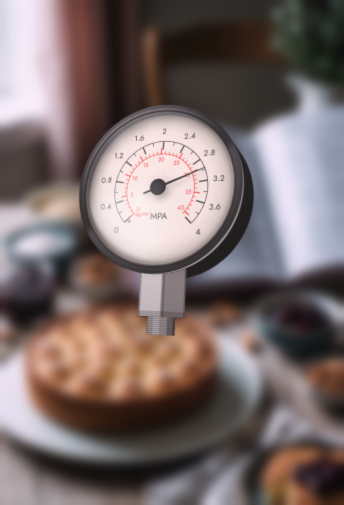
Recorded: {"value": 3, "unit": "MPa"}
